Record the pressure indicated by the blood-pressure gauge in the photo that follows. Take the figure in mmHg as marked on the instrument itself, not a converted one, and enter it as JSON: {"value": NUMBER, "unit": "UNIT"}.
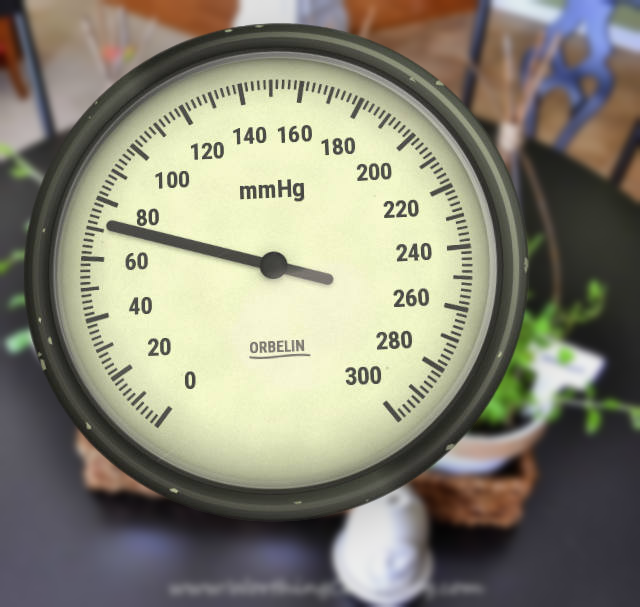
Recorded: {"value": 72, "unit": "mmHg"}
